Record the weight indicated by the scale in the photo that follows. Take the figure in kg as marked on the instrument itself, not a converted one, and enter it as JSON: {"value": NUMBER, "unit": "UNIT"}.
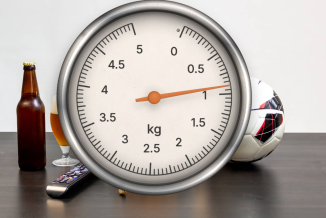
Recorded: {"value": 0.9, "unit": "kg"}
